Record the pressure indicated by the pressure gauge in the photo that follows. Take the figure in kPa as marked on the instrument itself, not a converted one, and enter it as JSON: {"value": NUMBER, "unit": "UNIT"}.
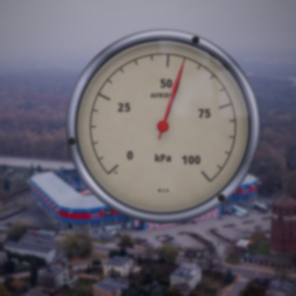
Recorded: {"value": 55, "unit": "kPa"}
